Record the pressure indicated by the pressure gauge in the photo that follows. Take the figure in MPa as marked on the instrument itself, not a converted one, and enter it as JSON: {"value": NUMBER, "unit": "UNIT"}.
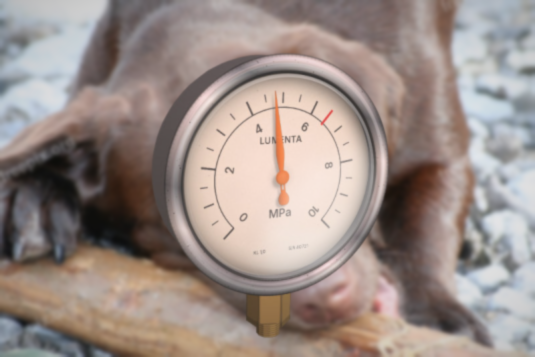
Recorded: {"value": 4.75, "unit": "MPa"}
